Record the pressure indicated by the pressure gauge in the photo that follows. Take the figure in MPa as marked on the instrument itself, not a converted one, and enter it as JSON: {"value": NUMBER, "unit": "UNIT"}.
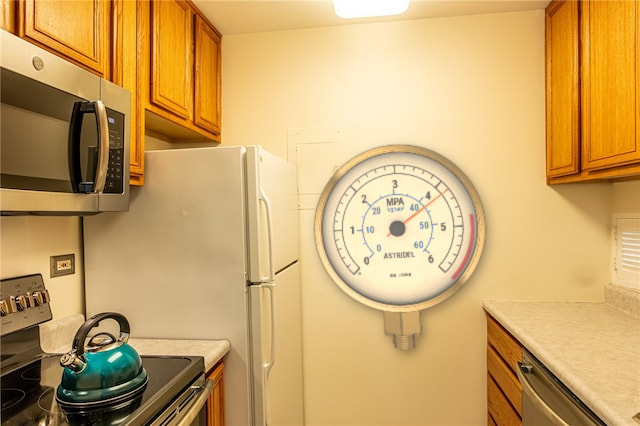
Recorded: {"value": 4.2, "unit": "MPa"}
